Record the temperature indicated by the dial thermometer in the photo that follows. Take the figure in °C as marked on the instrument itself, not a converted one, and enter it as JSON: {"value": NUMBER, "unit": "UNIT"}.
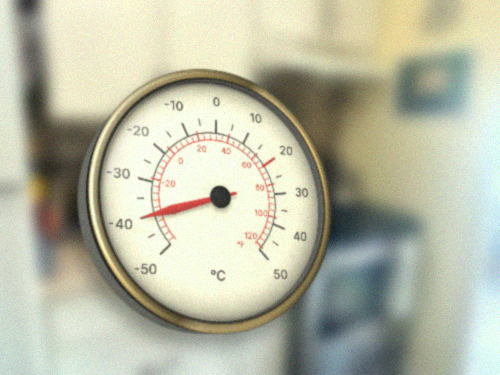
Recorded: {"value": -40, "unit": "°C"}
